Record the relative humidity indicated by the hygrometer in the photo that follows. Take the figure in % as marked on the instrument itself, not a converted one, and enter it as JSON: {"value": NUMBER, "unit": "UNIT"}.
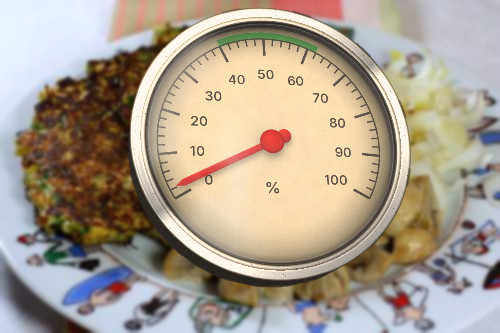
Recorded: {"value": 2, "unit": "%"}
